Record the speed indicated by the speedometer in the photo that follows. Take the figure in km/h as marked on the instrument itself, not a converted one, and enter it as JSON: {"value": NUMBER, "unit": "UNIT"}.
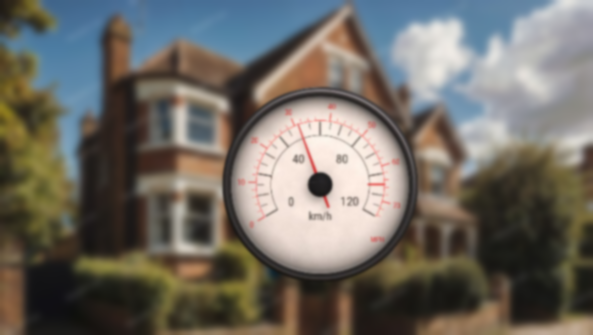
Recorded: {"value": 50, "unit": "km/h"}
